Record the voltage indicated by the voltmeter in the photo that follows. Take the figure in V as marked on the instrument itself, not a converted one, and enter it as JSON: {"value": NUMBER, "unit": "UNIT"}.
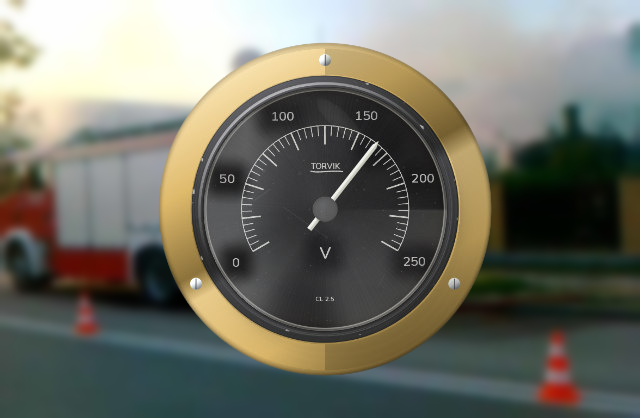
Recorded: {"value": 165, "unit": "V"}
